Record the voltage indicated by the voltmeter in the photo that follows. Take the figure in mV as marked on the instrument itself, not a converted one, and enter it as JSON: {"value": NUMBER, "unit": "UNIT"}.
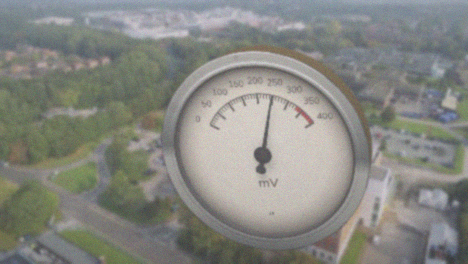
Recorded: {"value": 250, "unit": "mV"}
